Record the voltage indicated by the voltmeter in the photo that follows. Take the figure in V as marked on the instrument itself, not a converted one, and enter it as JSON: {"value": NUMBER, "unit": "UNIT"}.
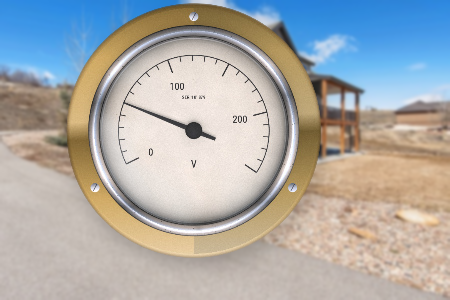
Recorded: {"value": 50, "unit": "V"}
